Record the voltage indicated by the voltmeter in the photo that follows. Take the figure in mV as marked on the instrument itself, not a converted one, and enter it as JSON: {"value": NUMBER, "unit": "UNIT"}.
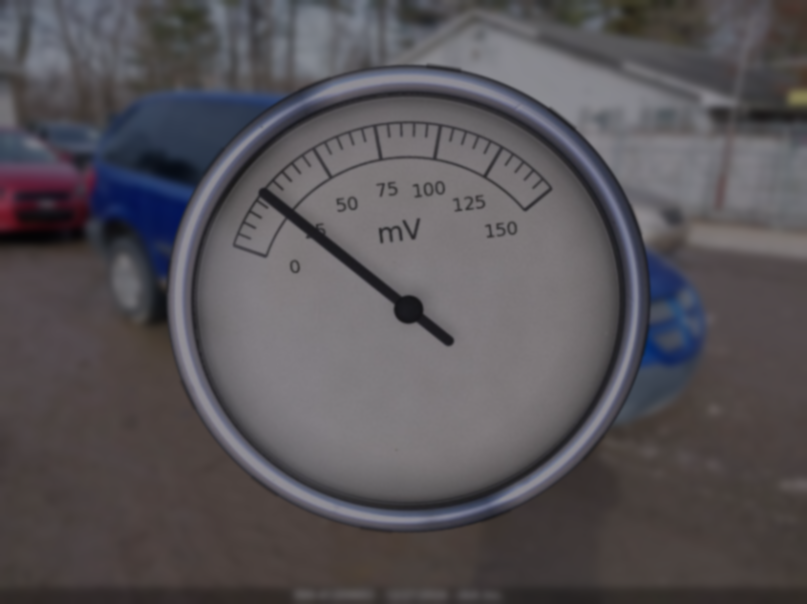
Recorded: {"value": 25, "unit": "mV"}
